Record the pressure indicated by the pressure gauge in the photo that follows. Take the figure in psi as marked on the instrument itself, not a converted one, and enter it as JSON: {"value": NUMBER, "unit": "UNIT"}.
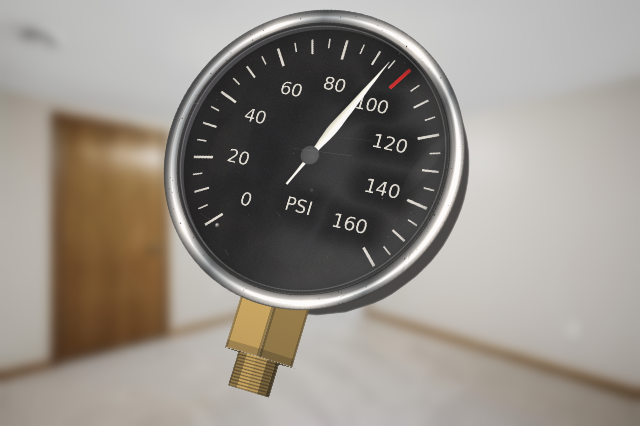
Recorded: {"value": 95, "unit": "psi"}
